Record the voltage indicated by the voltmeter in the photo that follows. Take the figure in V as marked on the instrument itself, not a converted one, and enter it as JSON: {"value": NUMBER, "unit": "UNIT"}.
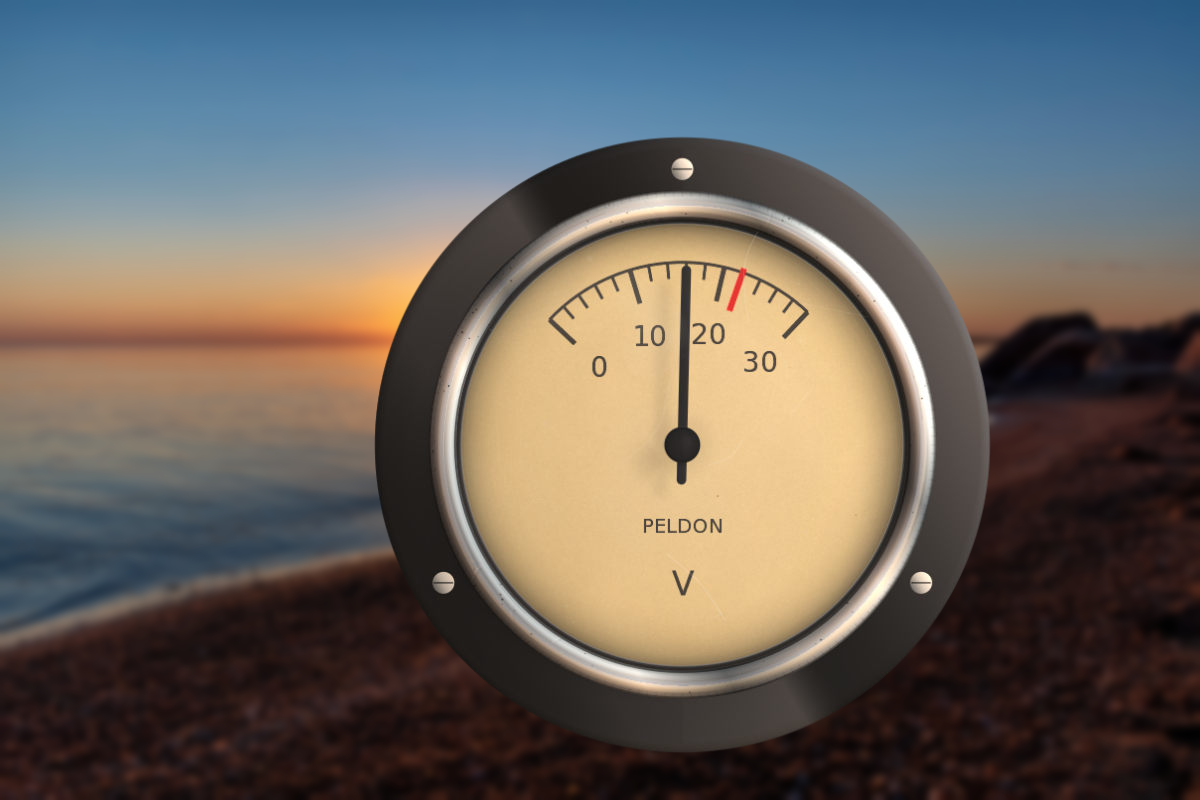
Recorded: {"value": 16, "unit": "V"}
